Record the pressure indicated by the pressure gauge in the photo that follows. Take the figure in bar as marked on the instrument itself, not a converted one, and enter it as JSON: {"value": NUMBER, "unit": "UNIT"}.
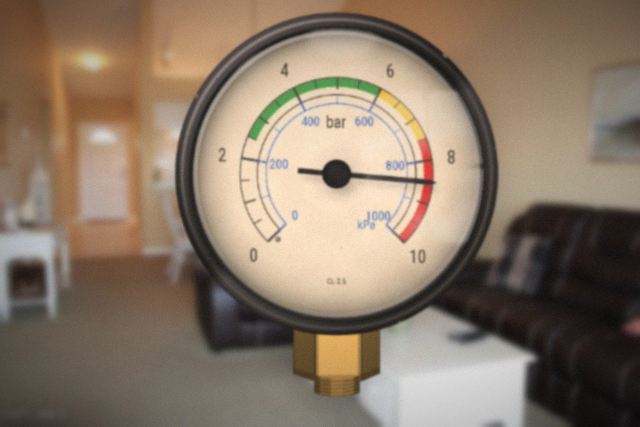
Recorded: {"value": 8.5, "unit": "bar"}
